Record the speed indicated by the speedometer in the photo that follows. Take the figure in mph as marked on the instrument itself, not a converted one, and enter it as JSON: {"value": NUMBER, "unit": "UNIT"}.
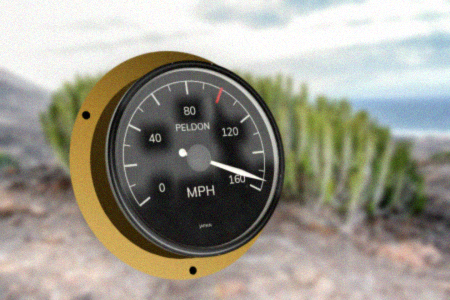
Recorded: {"value": 155, "unit": "mph"}
